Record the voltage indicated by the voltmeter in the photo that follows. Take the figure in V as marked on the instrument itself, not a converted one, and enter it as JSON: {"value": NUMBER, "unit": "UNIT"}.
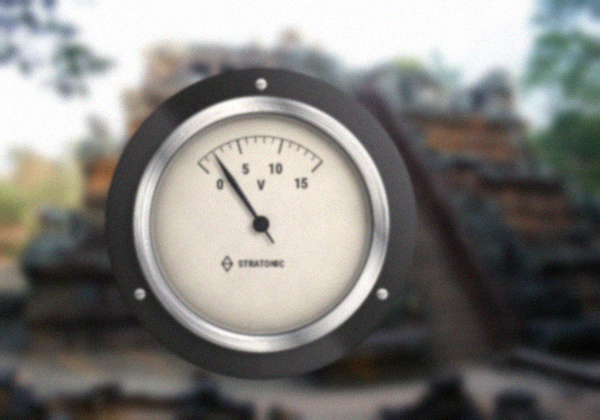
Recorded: {"value": 2, "unit": "V"}
